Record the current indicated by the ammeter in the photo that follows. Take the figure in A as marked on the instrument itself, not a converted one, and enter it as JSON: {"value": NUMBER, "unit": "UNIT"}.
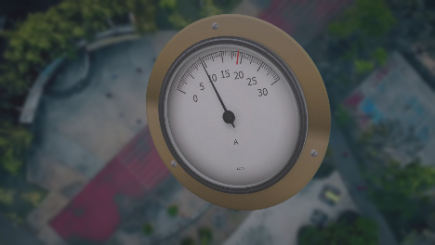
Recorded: {"value": 10, "unit": "A"}
